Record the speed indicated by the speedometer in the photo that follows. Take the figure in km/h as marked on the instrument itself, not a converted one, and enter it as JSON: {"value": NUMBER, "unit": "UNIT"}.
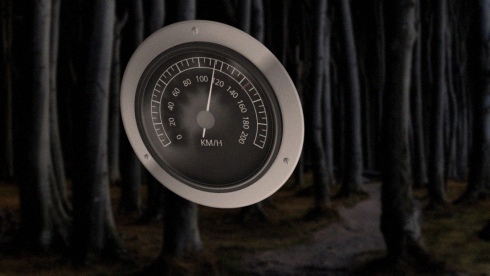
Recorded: {"value": 115, "unit": "km/h"}
